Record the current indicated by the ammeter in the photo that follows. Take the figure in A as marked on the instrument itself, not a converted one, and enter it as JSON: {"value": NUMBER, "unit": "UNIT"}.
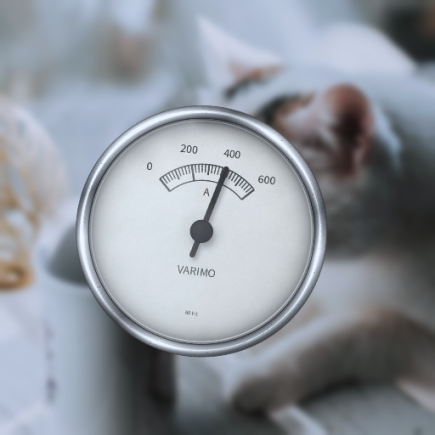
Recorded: {"value": 400, "unit": "A"}
